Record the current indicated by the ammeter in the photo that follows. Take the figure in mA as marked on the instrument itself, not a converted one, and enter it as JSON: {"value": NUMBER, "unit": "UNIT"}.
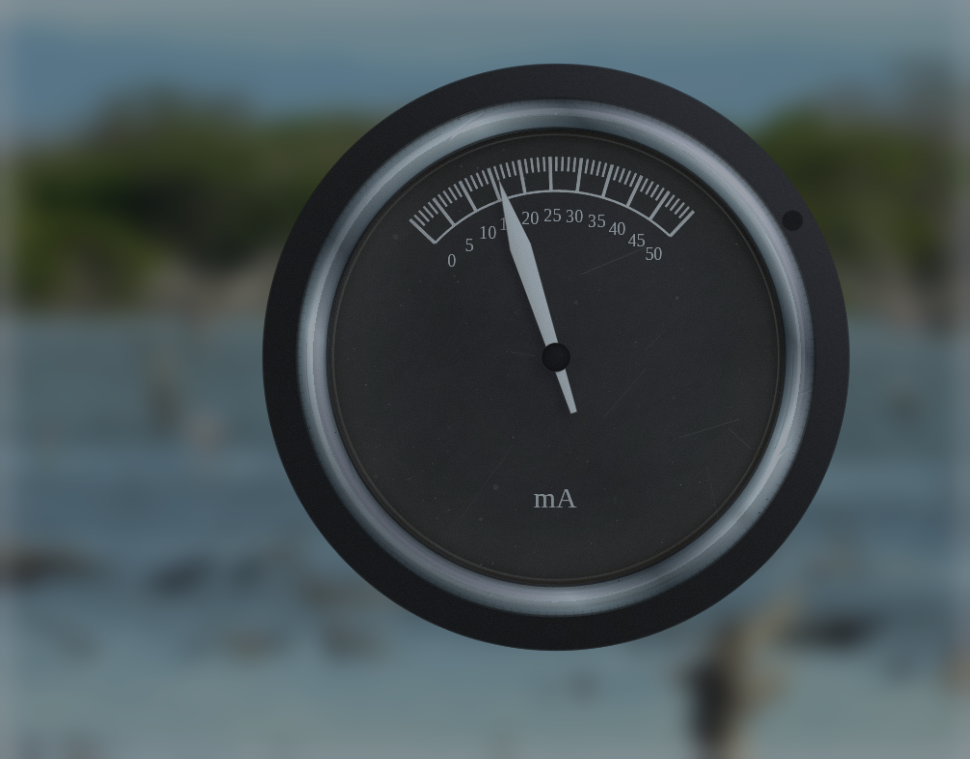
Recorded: {"value": 16, "unit": "mA"}
